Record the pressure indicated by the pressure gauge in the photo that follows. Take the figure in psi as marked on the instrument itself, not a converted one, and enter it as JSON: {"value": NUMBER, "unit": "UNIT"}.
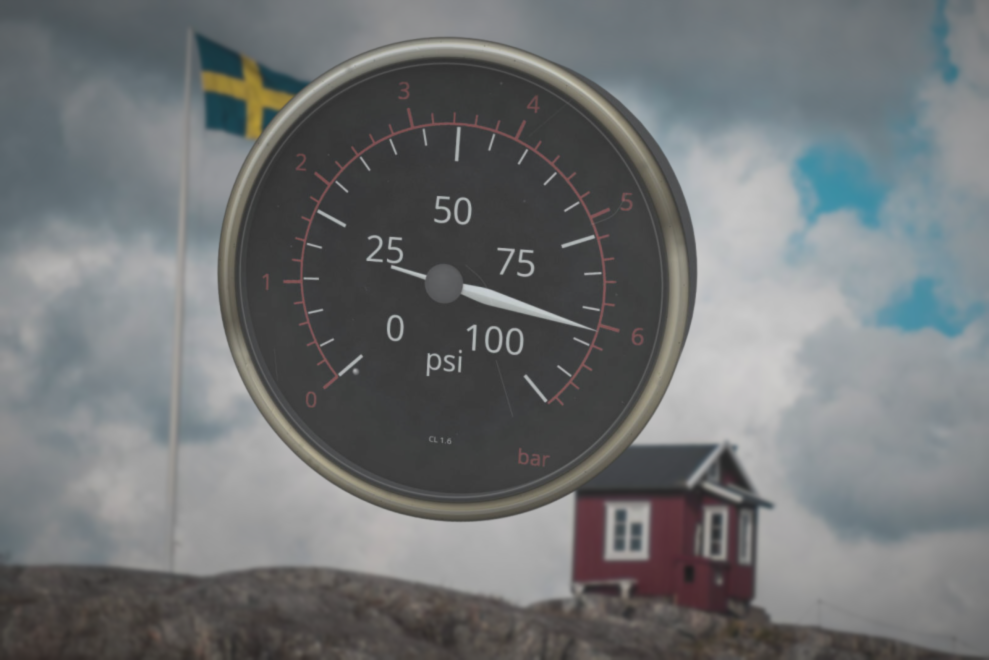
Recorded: {"value": 87.5, "unit": "psi"}
